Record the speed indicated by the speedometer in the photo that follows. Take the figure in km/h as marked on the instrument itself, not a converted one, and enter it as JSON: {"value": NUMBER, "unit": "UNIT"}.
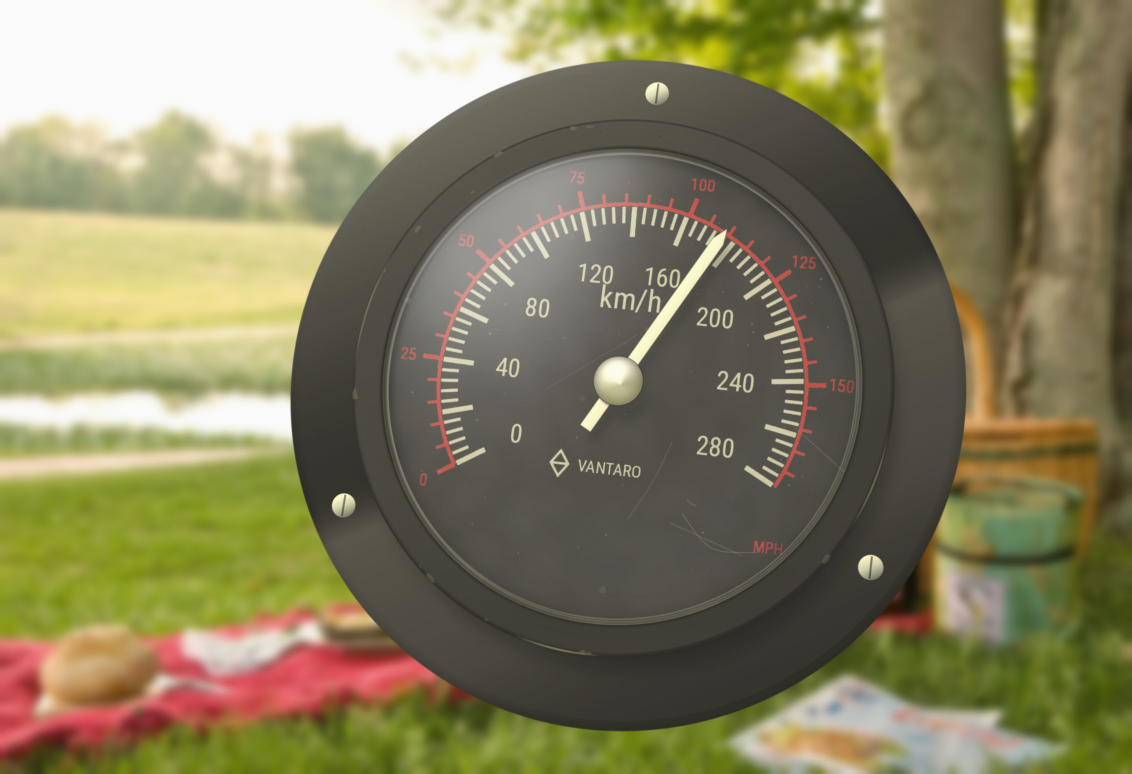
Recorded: {"value": 176, "unit": "km/h"}
